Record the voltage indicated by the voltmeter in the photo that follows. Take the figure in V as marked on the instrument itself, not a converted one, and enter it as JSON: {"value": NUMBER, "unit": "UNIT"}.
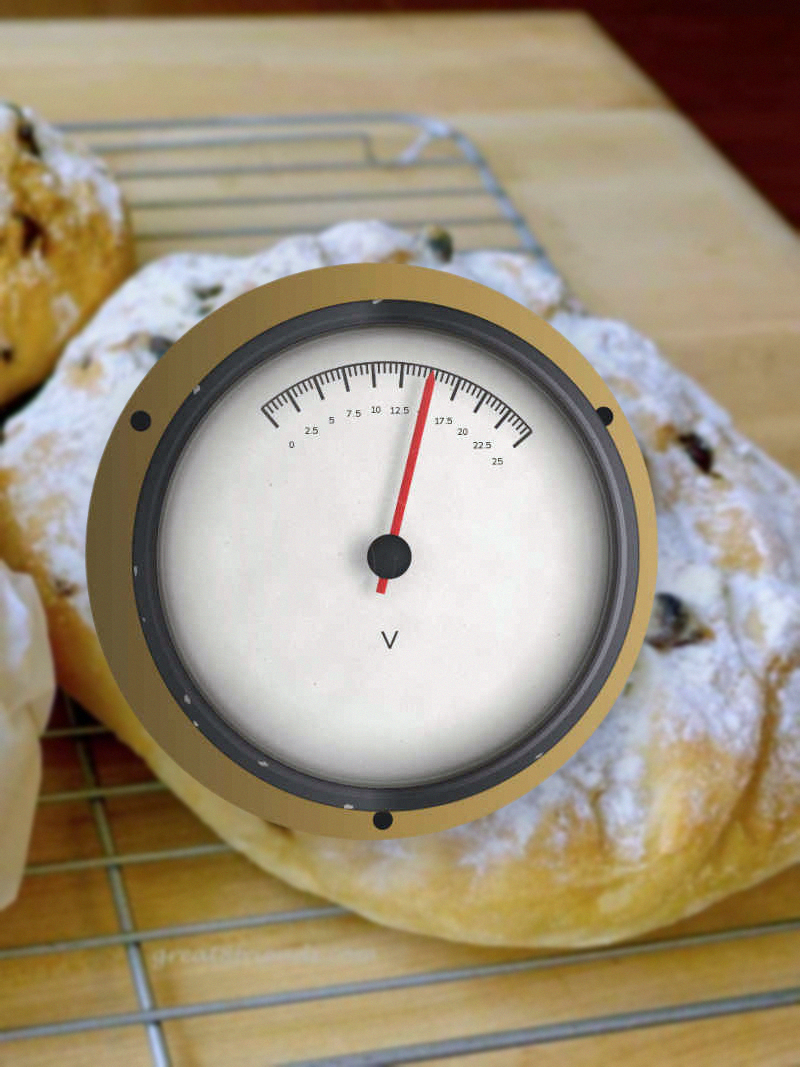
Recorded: {"value": 15, "unit": "V"}
